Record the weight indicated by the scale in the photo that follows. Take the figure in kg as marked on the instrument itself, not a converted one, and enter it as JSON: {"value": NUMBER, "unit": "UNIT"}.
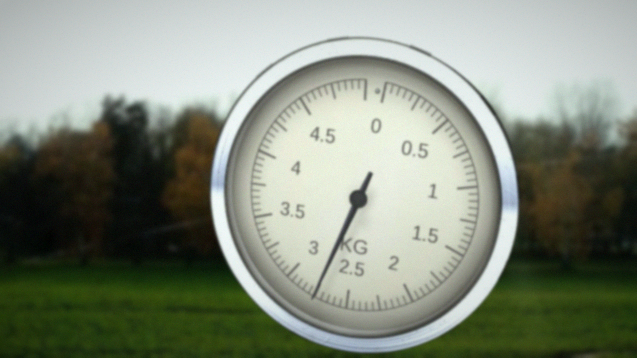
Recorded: {"value": 2.75, "unit": "kg"}
